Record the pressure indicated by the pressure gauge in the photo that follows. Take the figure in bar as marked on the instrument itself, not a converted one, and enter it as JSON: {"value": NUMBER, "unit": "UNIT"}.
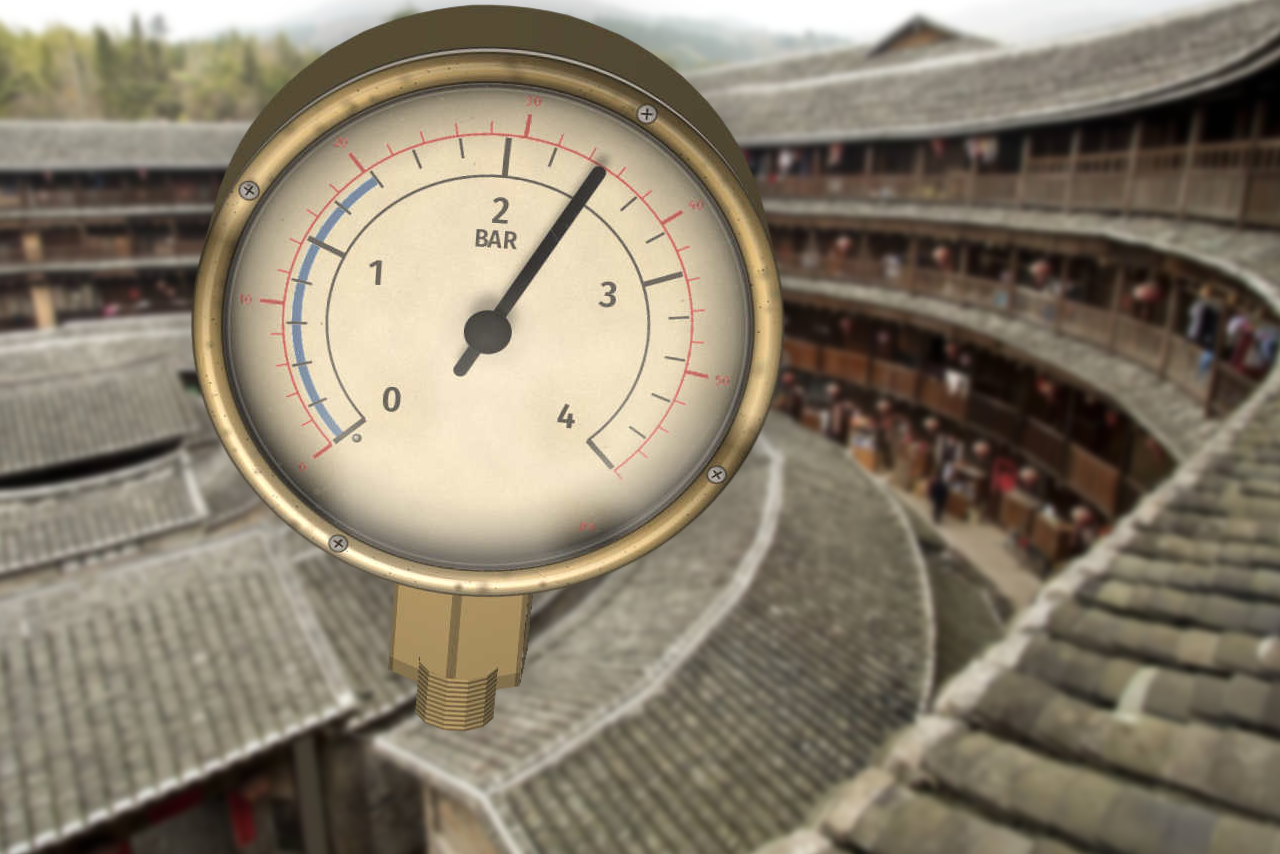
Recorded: {"value": 2.4, "unit": "bar"}
